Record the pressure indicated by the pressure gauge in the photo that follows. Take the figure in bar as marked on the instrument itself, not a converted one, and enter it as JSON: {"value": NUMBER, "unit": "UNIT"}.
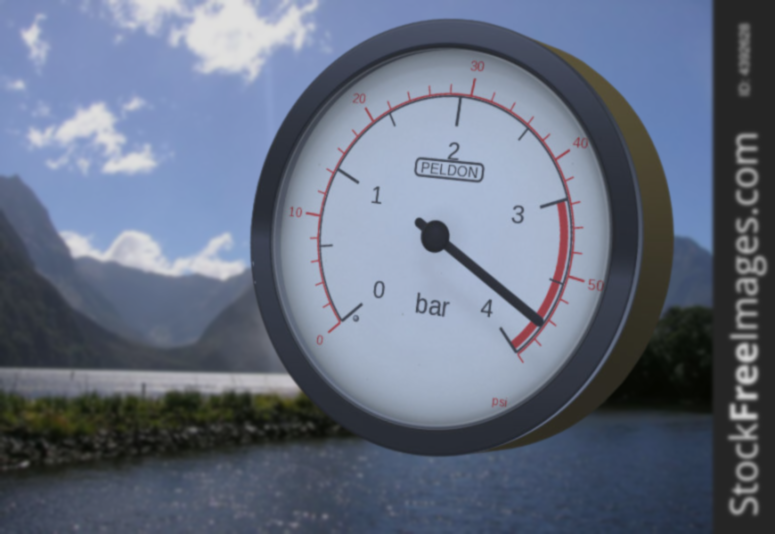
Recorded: {"value": 3.75, "unit": "bar"}
